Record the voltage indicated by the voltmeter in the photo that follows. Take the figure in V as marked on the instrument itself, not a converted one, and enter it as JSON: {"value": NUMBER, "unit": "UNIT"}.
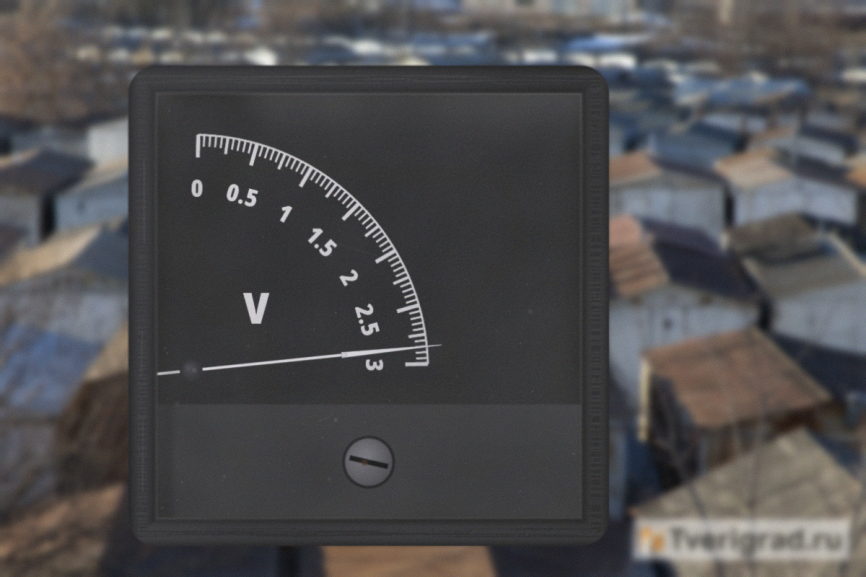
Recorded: {"value": 2.85, "unit": "V"}
